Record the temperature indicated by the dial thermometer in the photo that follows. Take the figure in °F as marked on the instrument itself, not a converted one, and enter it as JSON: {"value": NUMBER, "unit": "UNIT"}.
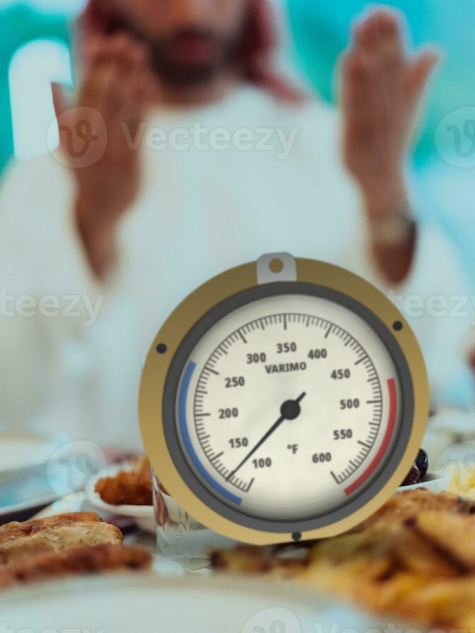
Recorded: {"value": 125, "unit": "°F"}
